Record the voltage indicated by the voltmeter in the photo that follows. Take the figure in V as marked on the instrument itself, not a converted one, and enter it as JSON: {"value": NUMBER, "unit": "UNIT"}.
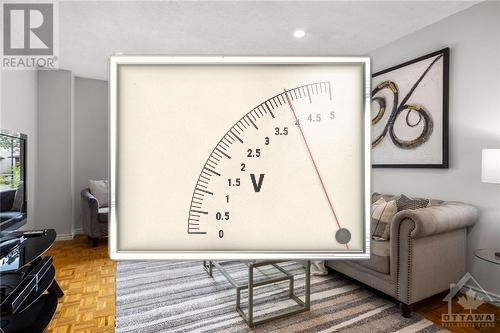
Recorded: {"value": 4, "unit": "V"}
